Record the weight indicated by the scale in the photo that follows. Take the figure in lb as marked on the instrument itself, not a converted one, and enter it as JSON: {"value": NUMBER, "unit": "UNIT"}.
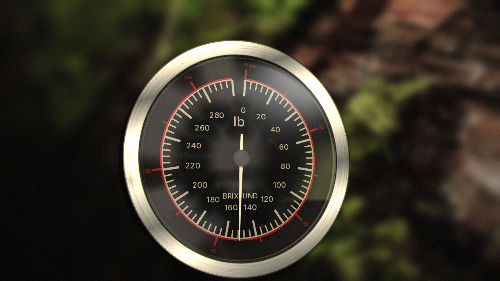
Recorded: {"value": 152, "unit": "lb"}
